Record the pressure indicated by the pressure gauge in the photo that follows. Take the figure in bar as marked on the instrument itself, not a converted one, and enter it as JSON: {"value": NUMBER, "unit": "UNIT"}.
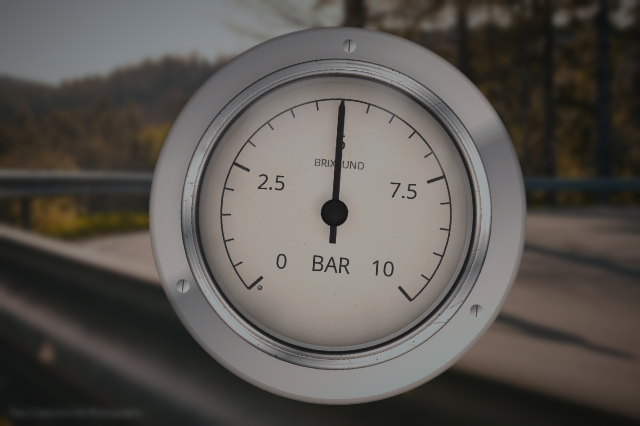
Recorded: {"value": 5, "unit": "bar"}
